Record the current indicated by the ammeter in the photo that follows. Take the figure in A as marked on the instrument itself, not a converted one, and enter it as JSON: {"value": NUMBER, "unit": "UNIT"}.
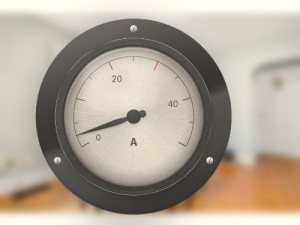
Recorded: {"value": 2.5, "unit": "A"}
